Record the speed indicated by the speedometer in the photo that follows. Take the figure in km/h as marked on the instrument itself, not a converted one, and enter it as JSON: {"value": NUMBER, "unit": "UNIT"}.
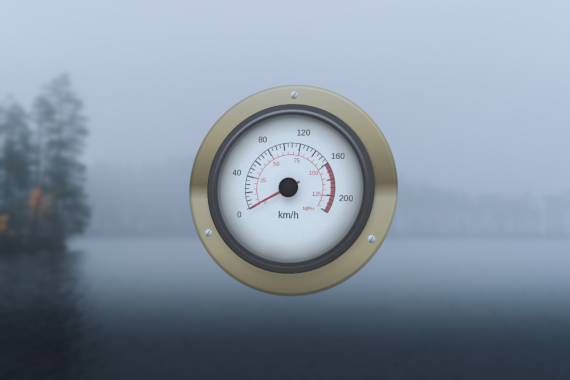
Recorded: {"value": 0, "unit": "km/h"}
